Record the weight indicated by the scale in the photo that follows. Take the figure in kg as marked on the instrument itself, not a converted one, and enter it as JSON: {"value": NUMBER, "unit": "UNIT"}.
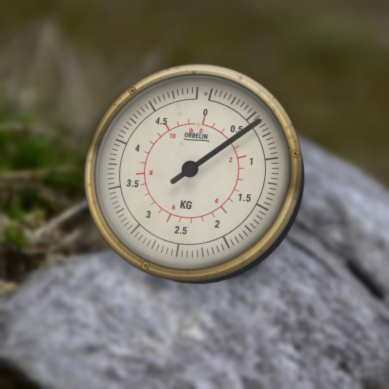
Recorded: {"value": 0.6, "unit": "kg"}
